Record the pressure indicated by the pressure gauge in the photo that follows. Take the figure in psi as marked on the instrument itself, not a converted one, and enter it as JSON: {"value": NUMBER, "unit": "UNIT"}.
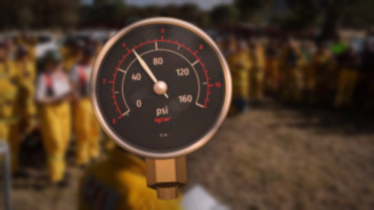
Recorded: {"value": 60, "unit": "psi"}
